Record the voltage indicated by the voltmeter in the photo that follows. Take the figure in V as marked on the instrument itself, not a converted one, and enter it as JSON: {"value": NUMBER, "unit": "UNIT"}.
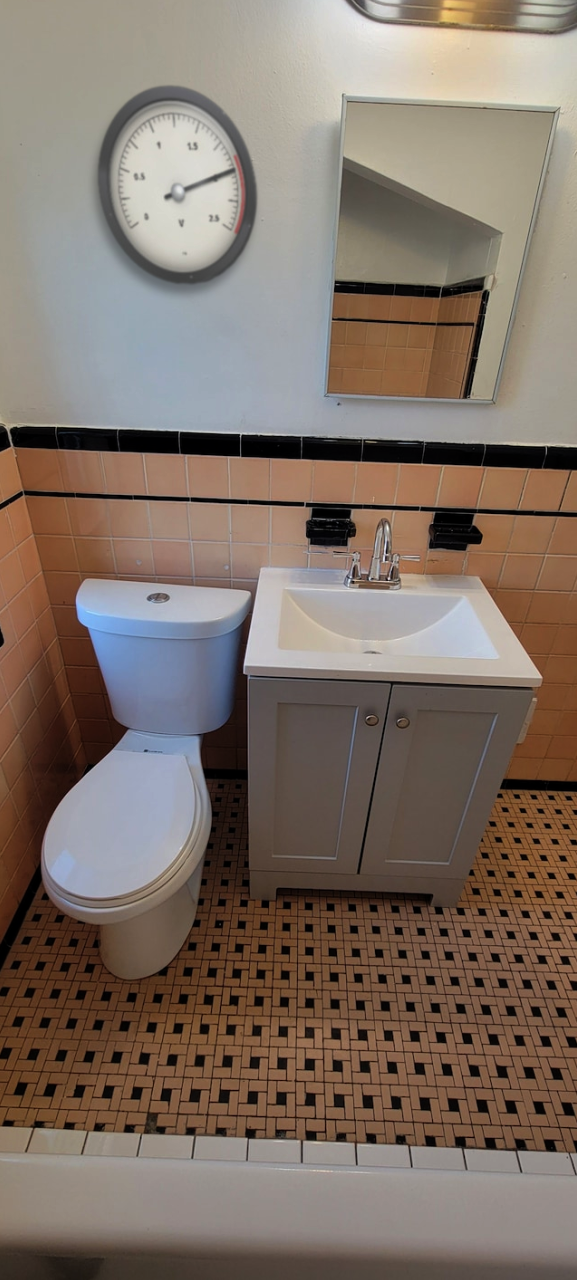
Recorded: {"value": 2, "unit": "V"}
